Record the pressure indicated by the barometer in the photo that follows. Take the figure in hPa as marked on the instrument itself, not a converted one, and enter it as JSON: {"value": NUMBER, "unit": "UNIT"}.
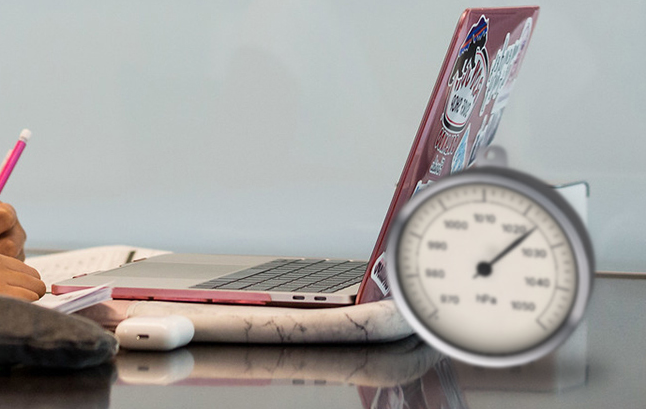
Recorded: {"value": 1024, "unit": "hPa"}
